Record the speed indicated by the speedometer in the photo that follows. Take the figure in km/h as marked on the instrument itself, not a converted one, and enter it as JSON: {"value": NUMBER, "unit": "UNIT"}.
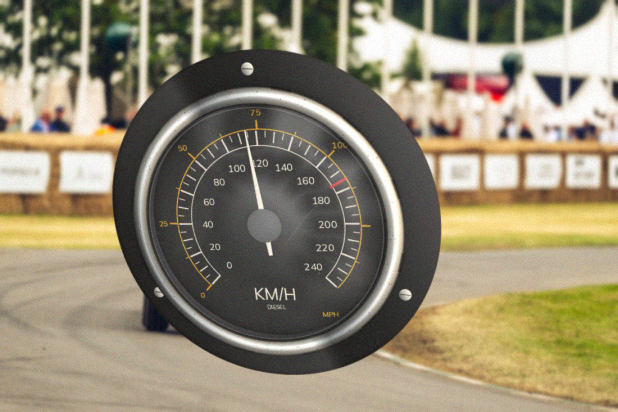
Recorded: {"value": 115, "unit": "km/h"}
